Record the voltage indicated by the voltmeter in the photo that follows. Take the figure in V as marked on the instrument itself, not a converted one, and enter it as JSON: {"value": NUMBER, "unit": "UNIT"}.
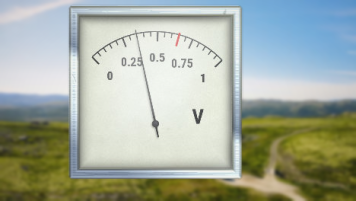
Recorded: {"value": 0.35, "unit": "V"}
